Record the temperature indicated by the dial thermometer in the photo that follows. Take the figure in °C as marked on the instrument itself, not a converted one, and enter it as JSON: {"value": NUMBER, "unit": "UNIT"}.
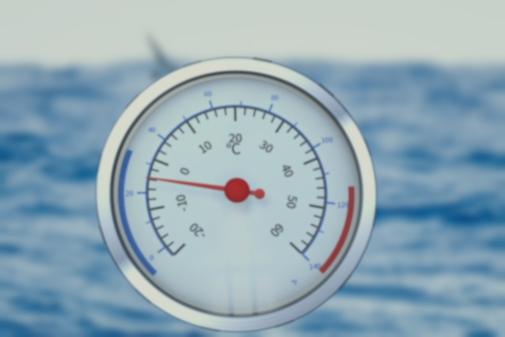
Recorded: {"value": -4, "unit": "°C"}
